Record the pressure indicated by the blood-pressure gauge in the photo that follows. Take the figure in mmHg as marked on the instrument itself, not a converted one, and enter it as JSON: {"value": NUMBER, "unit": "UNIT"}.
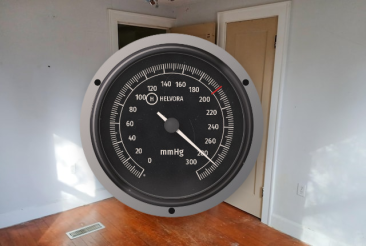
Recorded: {"value": 280, "unit": "mmHg"}
